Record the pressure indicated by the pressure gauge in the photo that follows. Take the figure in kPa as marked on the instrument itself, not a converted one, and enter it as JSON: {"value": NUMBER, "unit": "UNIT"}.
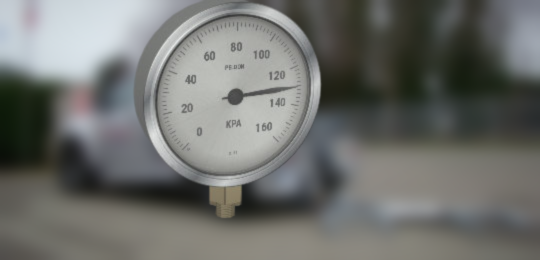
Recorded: {"value": 130, "unit": "kPa"}
